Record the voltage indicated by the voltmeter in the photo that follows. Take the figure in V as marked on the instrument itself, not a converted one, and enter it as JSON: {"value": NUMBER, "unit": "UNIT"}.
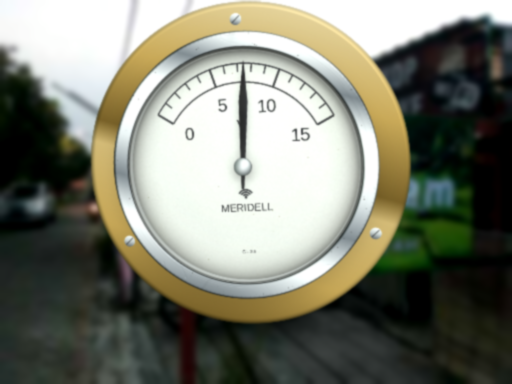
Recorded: {"value": 7.5, "unit": "V"}
